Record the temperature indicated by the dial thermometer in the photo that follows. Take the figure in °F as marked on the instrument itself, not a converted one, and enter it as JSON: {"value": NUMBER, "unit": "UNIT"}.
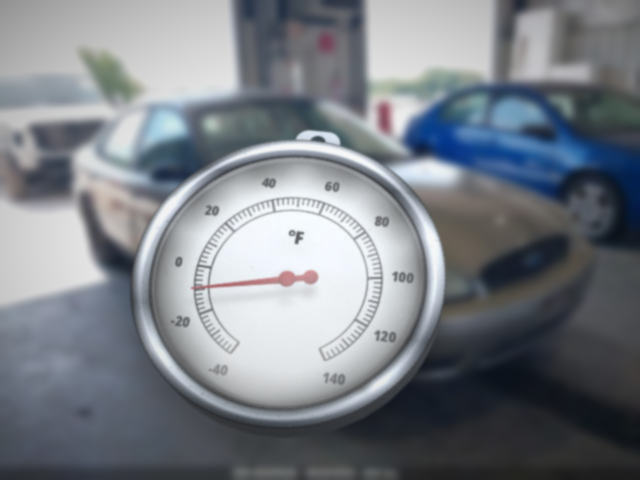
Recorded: {"value": -10, "unit": "°F"}
